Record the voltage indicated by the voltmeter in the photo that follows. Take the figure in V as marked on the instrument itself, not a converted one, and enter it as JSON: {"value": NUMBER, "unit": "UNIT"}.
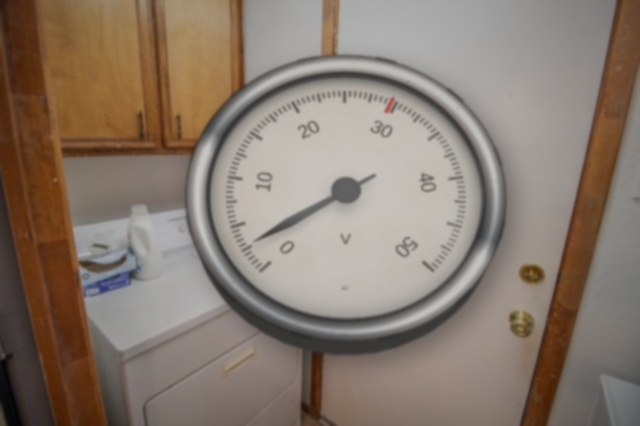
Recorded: {"value": 2.5, "unit": "V"}
